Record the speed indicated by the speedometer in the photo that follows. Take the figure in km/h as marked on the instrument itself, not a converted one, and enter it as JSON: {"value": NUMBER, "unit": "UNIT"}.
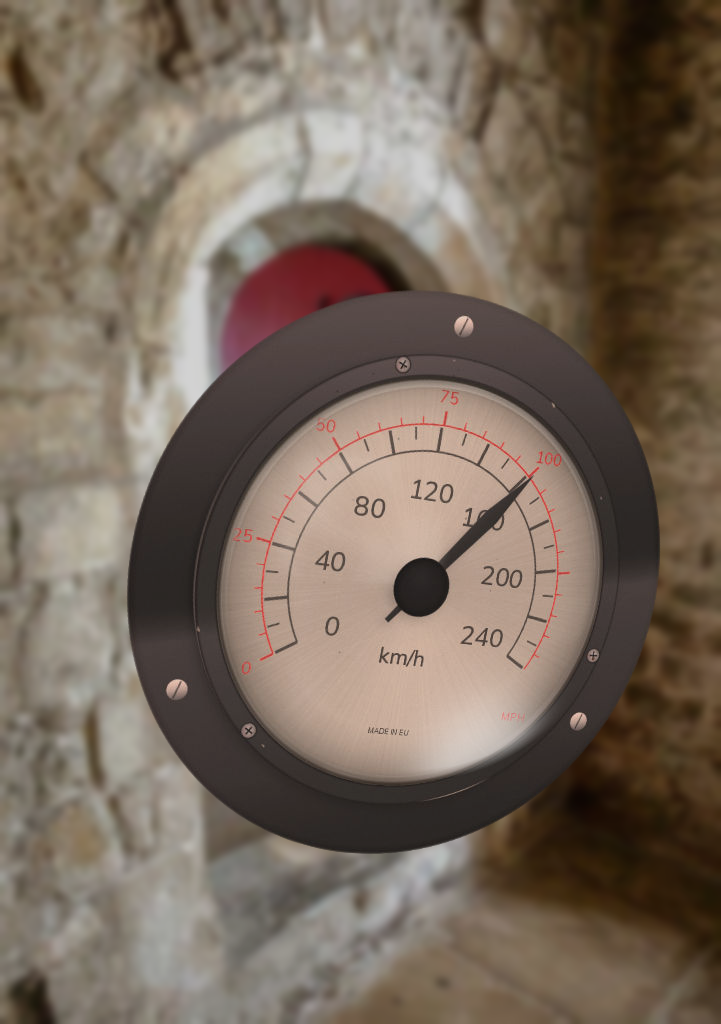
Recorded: {"value": 160, "unit": "km/h"}
